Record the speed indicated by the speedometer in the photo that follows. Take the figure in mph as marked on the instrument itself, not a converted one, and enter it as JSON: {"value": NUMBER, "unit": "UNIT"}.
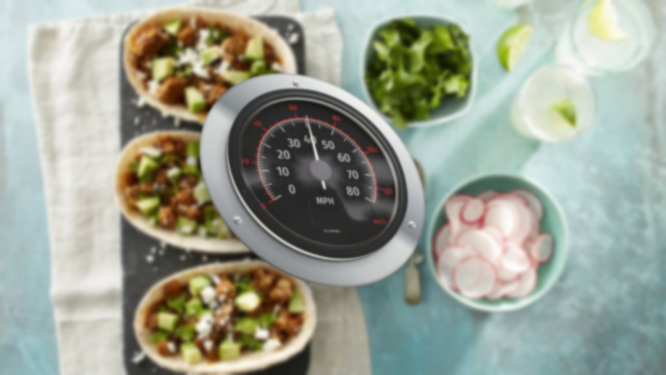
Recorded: {"value": 40, "unit": "mph"}
